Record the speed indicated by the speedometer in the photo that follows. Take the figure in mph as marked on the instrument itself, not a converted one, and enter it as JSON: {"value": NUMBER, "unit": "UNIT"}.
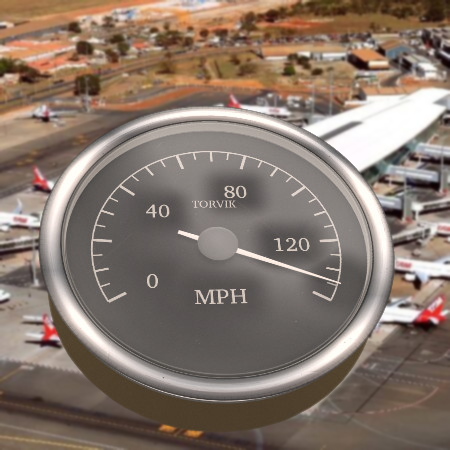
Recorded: {"value": 135, "unit": "mph"}
